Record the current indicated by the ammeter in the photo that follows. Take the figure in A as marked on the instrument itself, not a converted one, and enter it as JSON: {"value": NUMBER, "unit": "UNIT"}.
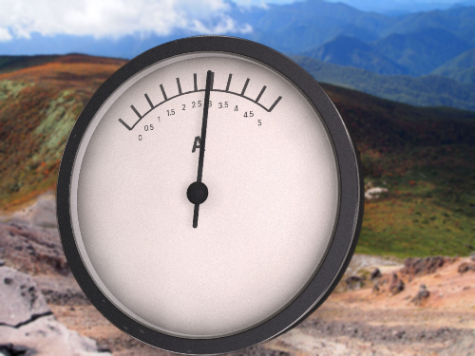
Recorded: {"value": 3, "unit": "A"}
